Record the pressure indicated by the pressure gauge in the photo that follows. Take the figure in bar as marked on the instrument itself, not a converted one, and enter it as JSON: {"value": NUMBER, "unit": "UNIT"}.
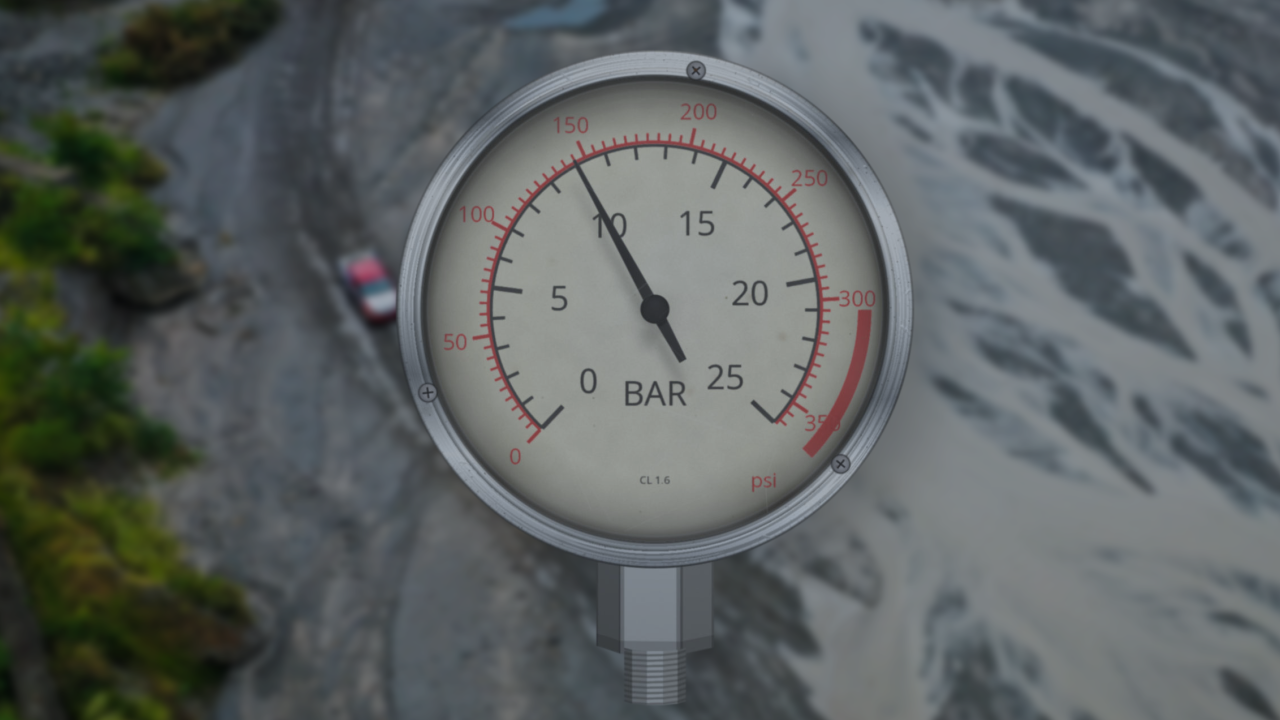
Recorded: {"value": 10, "unit": "bar"}
